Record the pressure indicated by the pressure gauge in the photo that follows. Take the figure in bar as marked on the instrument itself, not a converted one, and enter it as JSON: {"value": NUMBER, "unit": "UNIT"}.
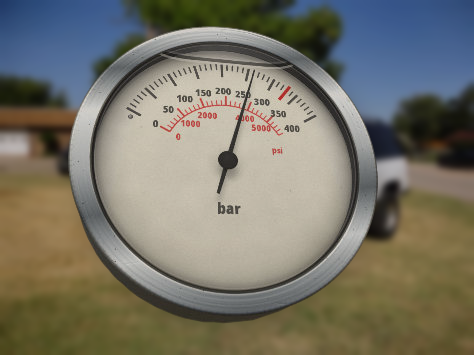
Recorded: {"value": 260, "unit": "bar"}
